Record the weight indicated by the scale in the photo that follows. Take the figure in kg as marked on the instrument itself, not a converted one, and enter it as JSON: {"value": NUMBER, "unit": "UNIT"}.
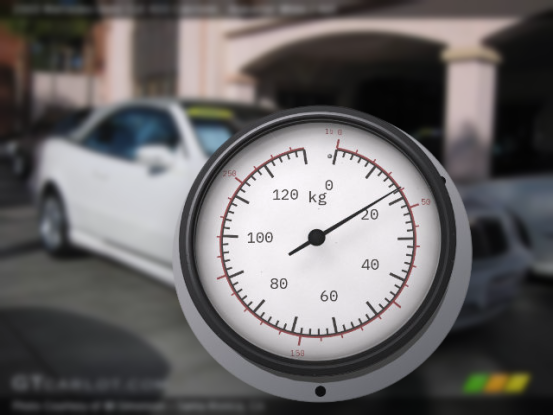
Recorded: {"value": 18, "unit": "kg"}
